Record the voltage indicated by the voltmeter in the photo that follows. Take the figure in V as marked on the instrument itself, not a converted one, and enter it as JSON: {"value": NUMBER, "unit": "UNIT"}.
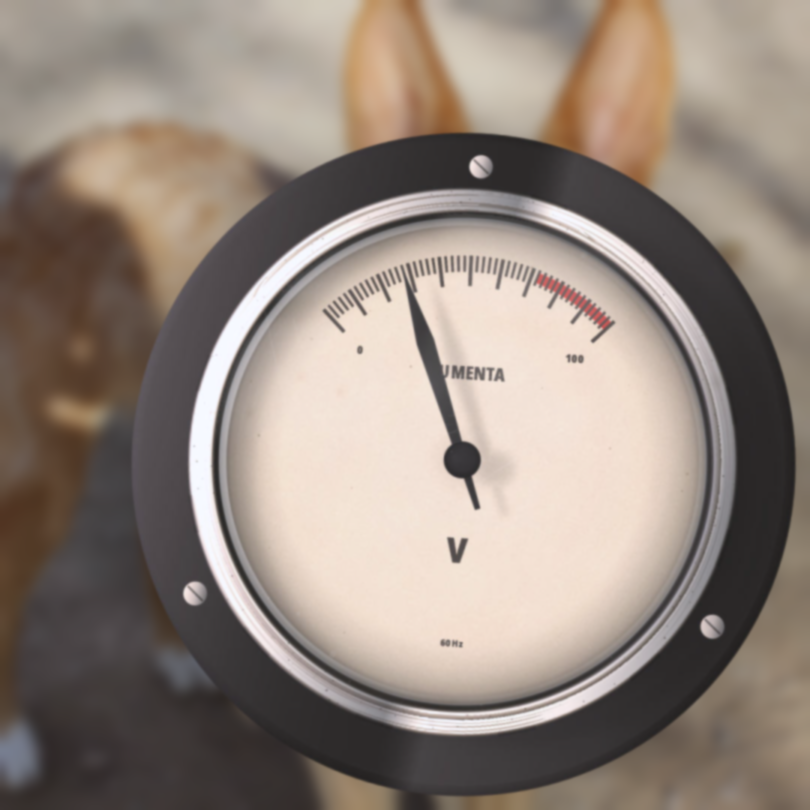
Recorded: {"value": 28, "unit": "V"}
